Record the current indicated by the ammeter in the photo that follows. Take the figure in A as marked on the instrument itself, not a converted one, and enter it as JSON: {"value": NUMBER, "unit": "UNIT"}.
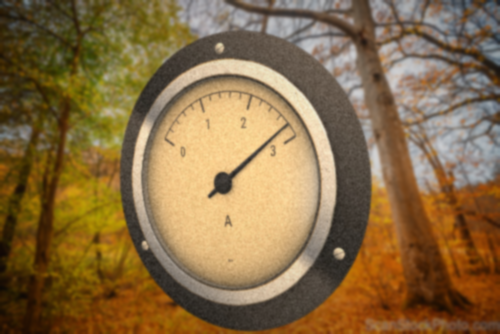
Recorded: {"value": 2.8, "unit": "A"}
